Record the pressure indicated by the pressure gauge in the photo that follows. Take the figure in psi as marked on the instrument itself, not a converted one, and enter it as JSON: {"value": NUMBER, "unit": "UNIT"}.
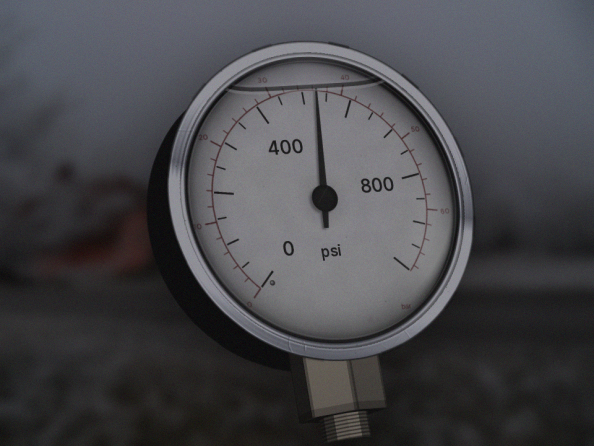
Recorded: {"value": 525, "unit": "psi"}
